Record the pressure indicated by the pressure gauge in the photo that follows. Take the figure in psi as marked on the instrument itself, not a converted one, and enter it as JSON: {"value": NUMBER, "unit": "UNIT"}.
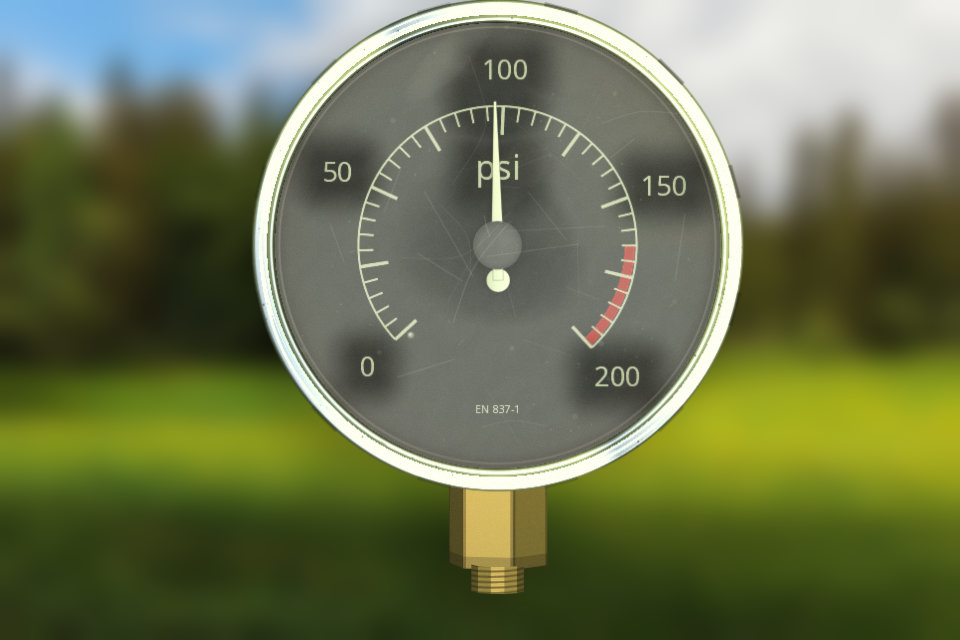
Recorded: {"value": 97.5, "unit": "psi"}
